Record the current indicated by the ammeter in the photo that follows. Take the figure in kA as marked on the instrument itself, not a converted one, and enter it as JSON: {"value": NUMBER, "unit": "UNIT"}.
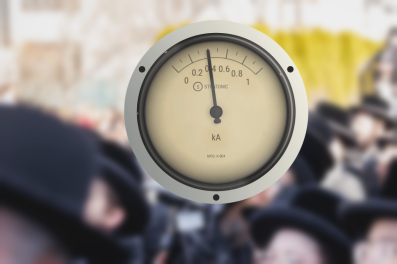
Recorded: {"value": 0.4, "unit": "kA"}
